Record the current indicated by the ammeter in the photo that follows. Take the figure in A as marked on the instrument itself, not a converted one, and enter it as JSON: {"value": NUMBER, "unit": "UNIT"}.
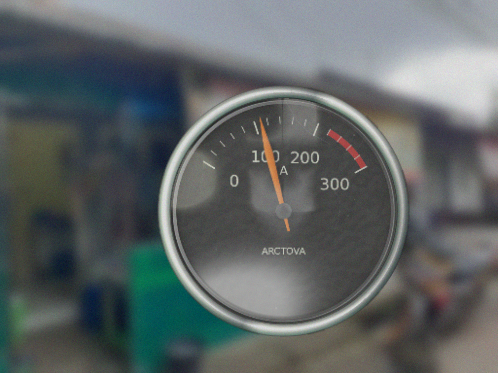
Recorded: {"value": 110, "unit": "A"}
